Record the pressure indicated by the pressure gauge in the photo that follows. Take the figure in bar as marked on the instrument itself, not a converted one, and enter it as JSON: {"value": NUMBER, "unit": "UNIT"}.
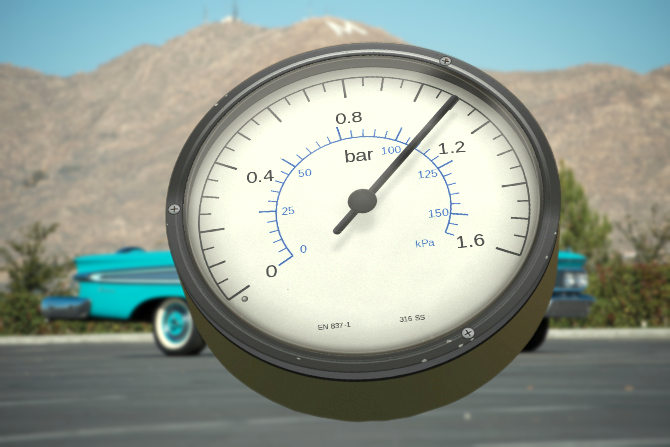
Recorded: {"value": 1.1, "unit": "bar"}
